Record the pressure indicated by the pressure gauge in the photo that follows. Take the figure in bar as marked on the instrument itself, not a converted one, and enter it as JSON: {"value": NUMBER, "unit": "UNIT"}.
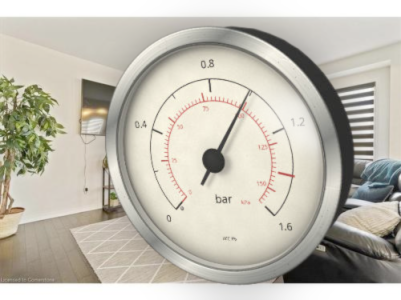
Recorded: {"value": 1, "unit": "bar"}
